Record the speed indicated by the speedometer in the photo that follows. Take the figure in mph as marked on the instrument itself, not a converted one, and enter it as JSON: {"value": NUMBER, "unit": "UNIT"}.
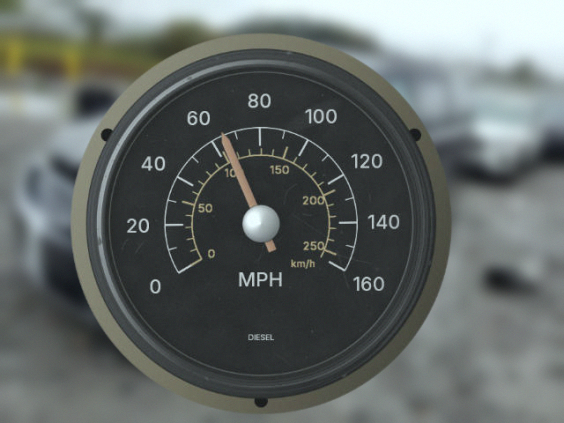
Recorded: {"value": 65, "unit": "mph"}
